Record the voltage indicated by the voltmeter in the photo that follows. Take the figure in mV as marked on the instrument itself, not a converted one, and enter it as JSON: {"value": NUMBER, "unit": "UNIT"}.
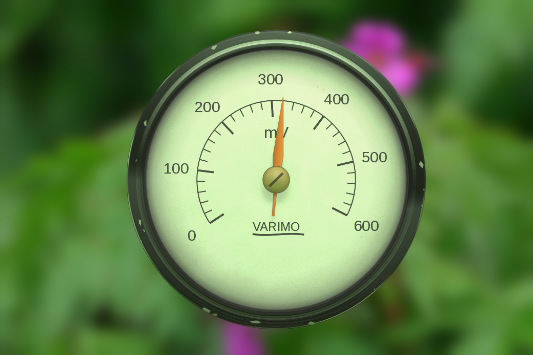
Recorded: {"value": 320, "unit": "mV"}
